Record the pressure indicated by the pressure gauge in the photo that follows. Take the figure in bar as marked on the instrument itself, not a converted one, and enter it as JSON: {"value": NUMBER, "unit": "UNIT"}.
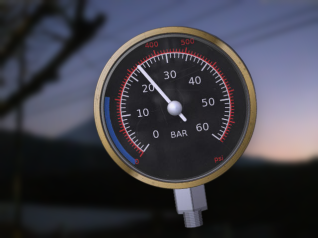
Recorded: {"value": 23, "unit": "bar"}
